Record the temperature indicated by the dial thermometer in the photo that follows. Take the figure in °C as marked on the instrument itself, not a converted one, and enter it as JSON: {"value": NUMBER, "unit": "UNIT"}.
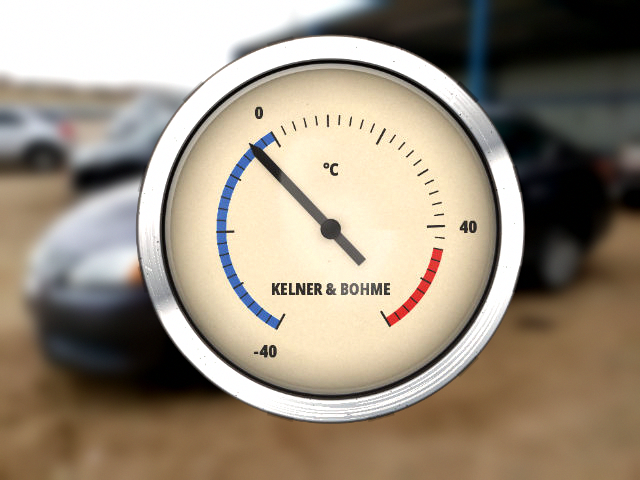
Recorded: {"value": -4, "unit": "°C"}
